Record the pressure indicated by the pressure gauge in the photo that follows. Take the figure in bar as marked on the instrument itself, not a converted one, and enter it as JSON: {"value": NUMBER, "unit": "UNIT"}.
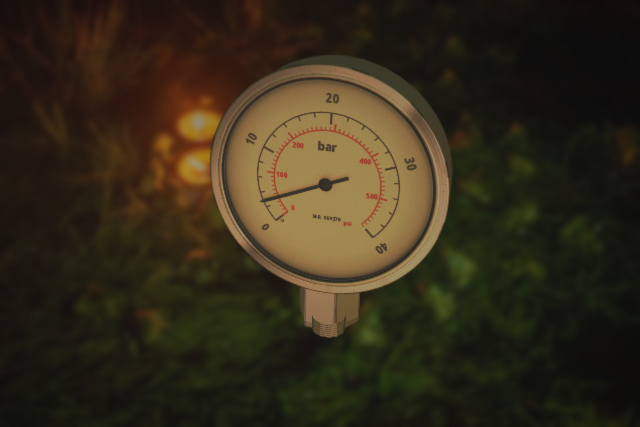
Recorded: {"value": 3, "unit": "bar"}
